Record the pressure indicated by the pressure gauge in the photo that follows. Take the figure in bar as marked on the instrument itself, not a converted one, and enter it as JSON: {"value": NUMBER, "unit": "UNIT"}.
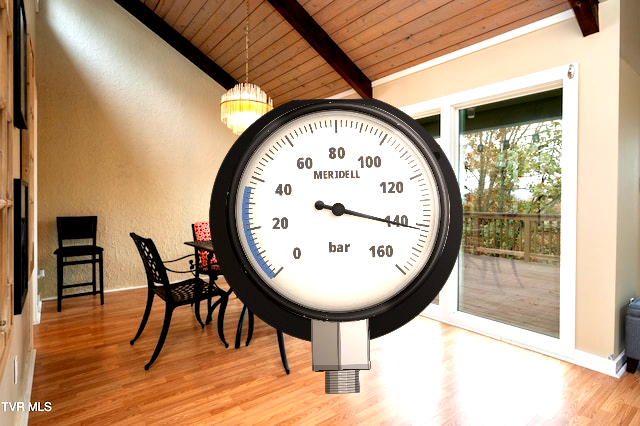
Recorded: {"value": 142, "unit": "bar"}
